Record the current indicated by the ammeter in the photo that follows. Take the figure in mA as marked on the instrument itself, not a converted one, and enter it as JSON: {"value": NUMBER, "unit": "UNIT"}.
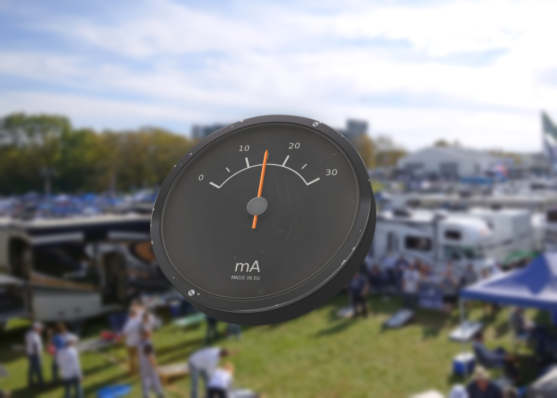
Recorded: {"value": 15, "unit": "mA"}
